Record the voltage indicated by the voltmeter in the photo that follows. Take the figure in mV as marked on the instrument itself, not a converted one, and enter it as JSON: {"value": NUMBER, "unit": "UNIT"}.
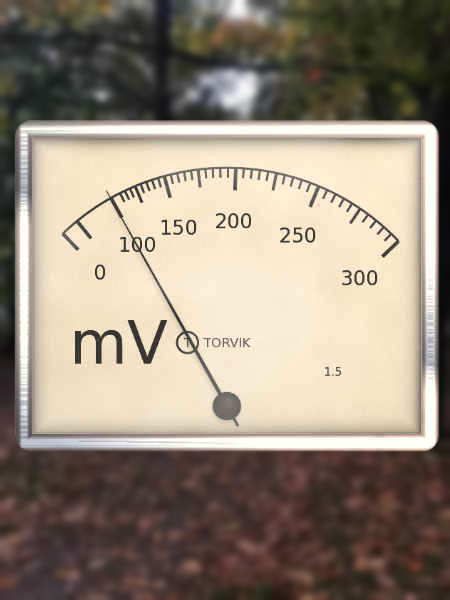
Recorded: {"value": 100, "unit": "mV"}
